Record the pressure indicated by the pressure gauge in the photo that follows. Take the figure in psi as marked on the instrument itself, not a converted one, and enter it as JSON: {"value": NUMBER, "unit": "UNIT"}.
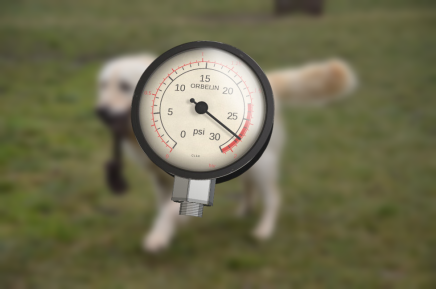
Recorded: {"value": 27.5, "unit": "psi"}
